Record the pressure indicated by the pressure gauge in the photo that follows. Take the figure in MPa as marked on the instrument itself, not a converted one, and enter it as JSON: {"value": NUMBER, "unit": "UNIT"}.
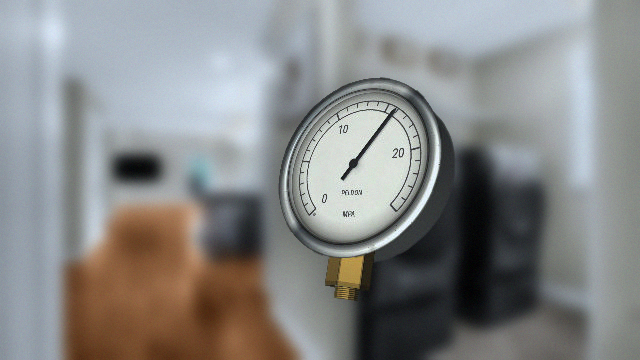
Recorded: {"value": 16, "unit": "MPa"}
